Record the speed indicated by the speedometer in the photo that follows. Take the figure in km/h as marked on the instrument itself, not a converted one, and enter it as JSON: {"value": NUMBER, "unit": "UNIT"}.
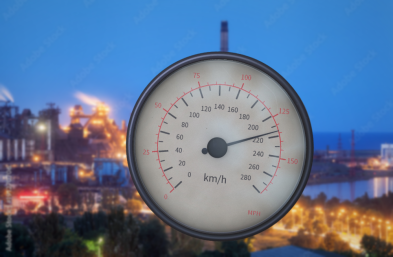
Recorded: {"value": 215, "unit": "km/h"}
